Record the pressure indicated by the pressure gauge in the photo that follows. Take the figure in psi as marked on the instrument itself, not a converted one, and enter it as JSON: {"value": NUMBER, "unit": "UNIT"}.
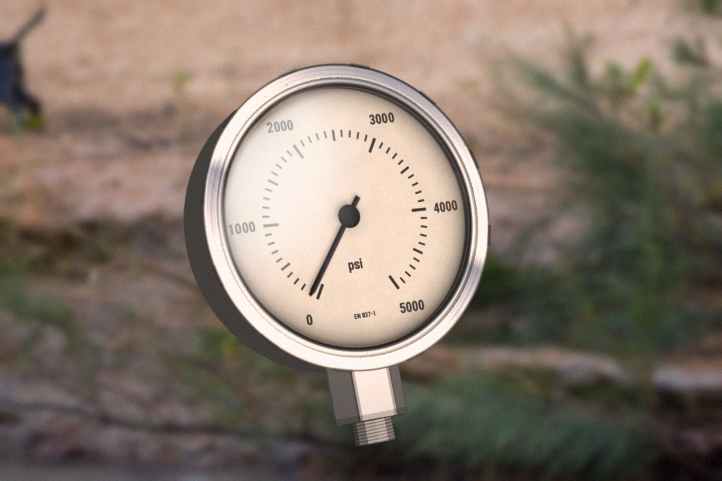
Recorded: {"value": 100, "unit": "psi"}
